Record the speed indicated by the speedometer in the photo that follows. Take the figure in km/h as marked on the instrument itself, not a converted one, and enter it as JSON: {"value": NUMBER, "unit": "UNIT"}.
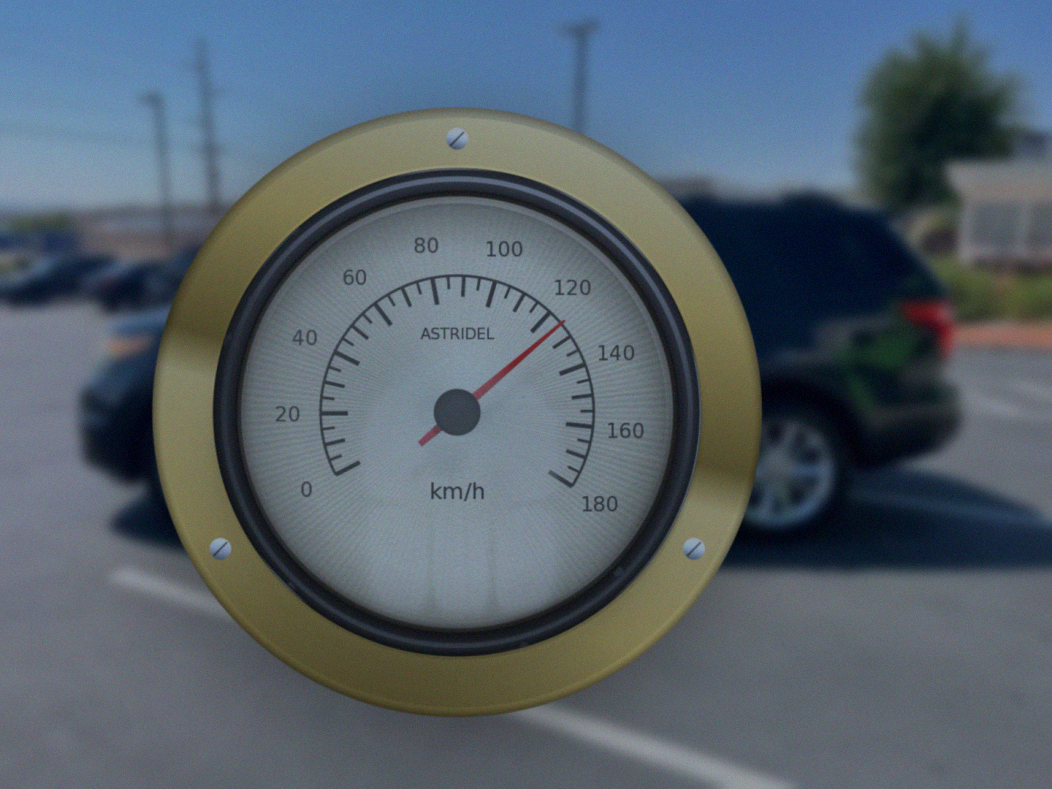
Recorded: {"value": 125, "unit": "km/h"}
